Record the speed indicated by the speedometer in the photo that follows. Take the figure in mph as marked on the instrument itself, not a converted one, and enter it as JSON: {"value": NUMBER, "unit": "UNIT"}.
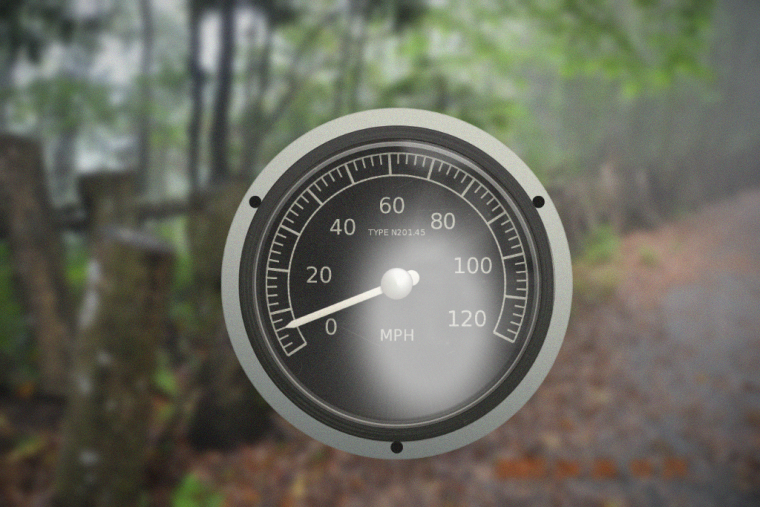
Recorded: {"value": 6, "unit": "mph"}
